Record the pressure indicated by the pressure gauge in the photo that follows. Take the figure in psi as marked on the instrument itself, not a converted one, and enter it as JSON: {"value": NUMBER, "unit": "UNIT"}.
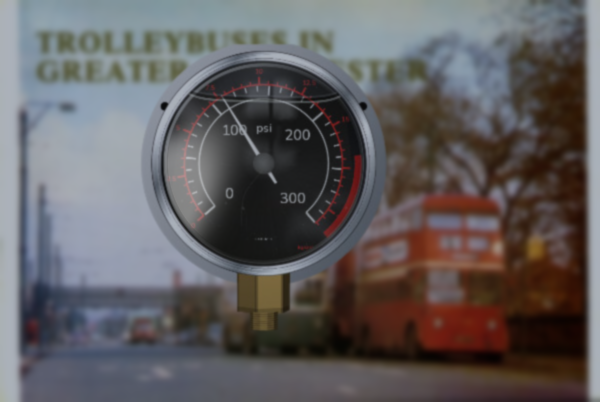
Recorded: {"value": 110, "unit": "psi"}
